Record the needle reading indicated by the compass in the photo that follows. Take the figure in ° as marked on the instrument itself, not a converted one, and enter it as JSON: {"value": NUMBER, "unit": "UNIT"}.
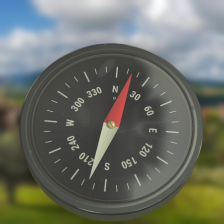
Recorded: {"value": 15, "unit": "°"}
